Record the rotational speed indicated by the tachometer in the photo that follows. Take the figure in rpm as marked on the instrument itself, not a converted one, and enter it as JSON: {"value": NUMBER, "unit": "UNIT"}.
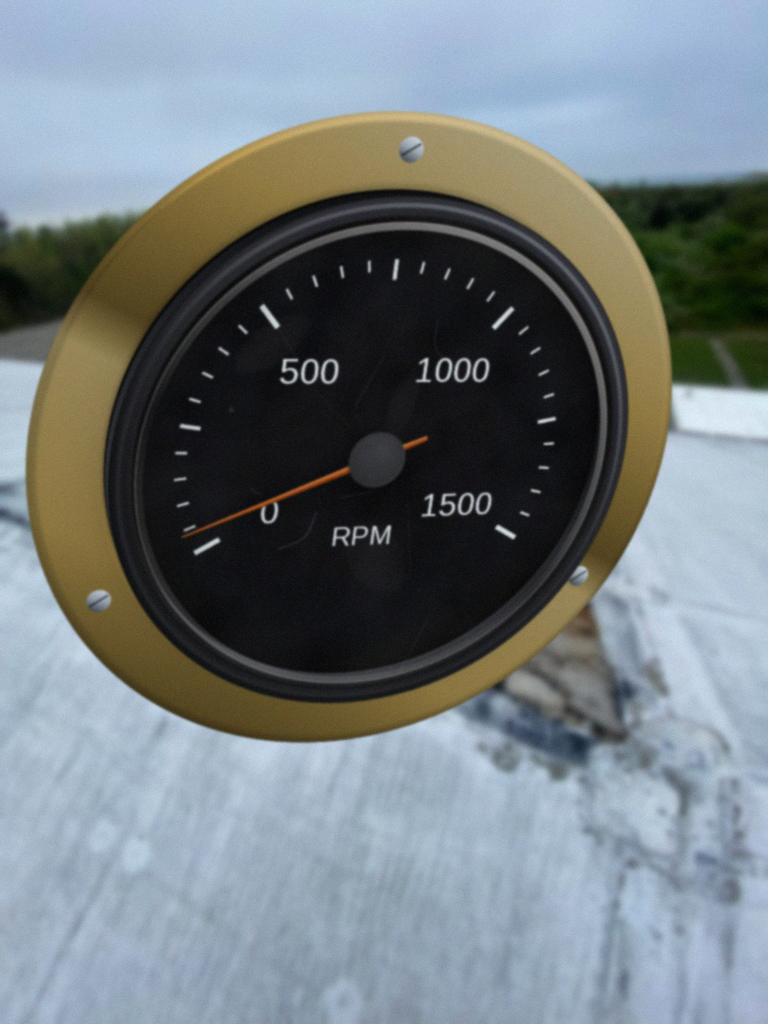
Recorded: {"value": 50, "unit": "rpm"}
